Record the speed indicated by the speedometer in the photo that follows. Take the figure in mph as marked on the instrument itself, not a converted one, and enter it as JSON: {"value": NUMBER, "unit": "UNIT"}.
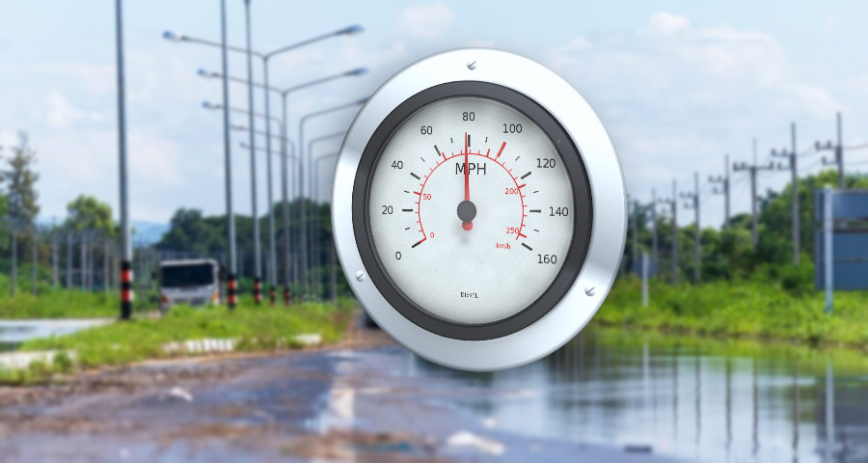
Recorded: {"value": 80, "unit": "mph"}
